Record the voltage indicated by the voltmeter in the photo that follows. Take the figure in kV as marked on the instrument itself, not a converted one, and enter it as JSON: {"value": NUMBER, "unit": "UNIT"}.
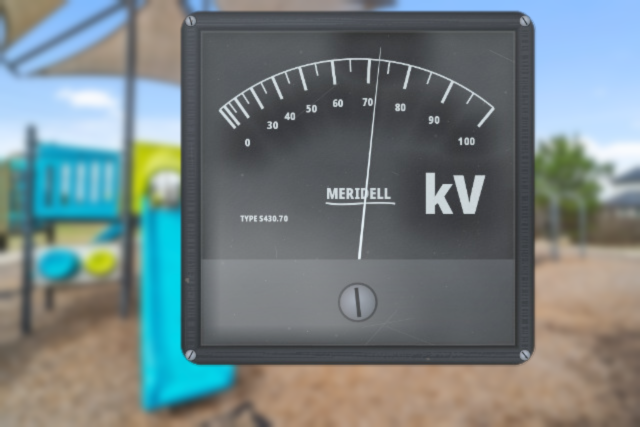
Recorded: {"value": 72.5, "unit": "kV"}
